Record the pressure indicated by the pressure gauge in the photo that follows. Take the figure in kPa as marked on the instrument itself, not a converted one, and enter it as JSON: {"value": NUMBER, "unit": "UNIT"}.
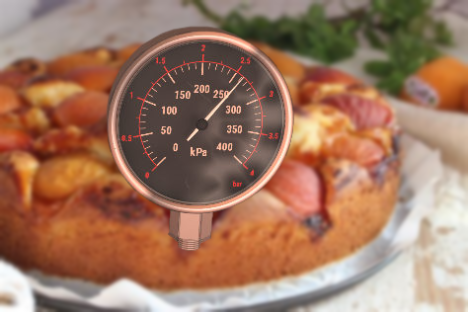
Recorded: {"value": 260, "unit": "kPa"}
